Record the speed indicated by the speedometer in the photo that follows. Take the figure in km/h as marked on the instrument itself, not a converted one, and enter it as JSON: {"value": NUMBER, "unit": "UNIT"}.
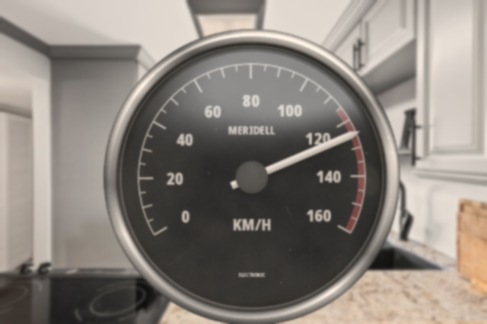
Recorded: {"value": 125, "unit": "km/h"}
